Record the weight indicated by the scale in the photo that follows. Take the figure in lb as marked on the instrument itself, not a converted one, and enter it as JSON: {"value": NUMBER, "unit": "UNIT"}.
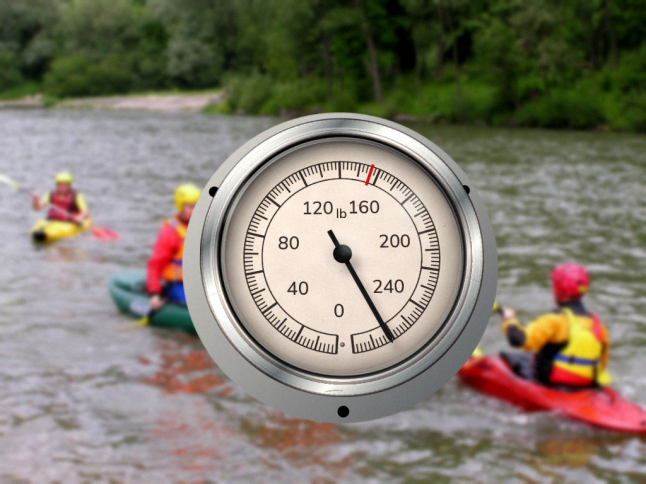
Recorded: {"value": 262, "unit": "lb"}
